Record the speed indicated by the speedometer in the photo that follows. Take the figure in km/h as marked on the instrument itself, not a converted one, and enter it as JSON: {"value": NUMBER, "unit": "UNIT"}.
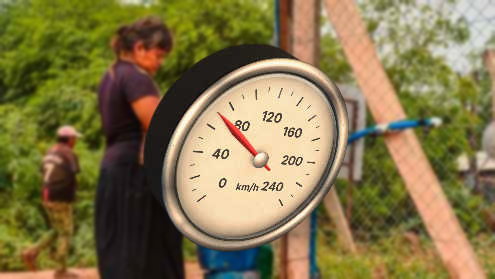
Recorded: {"value": 70, "unit": "km/h"}
